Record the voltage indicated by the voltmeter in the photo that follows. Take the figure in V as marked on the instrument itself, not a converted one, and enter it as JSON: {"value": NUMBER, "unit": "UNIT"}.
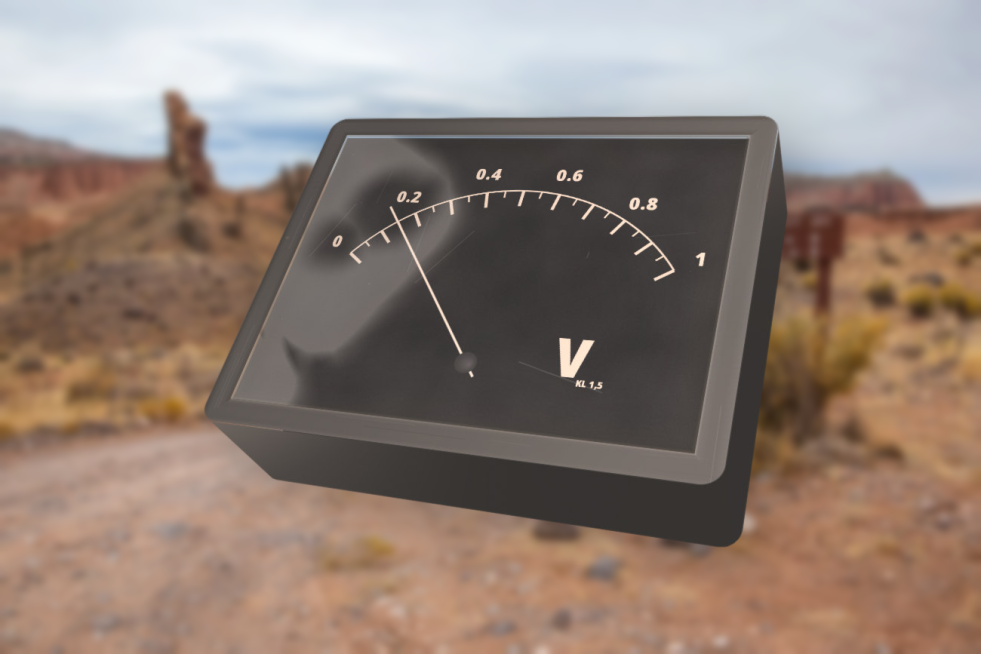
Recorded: {"value": 0.15, "unit": "V"}
